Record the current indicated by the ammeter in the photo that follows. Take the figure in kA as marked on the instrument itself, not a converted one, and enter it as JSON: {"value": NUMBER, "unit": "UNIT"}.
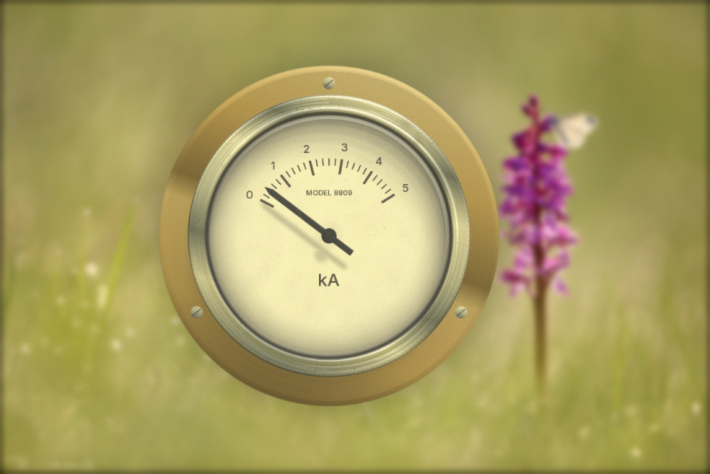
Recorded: {"value": 0.4, "unit": "kA"}
